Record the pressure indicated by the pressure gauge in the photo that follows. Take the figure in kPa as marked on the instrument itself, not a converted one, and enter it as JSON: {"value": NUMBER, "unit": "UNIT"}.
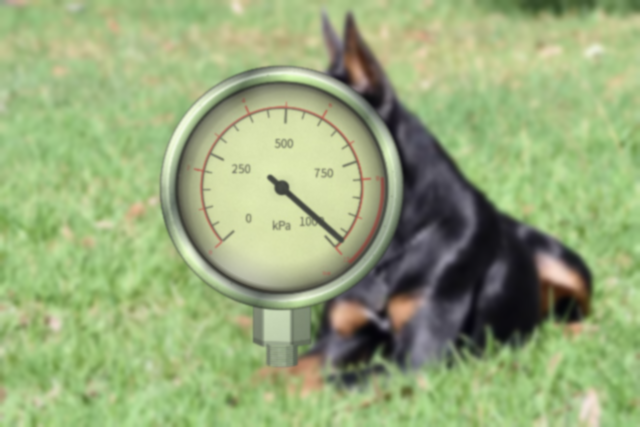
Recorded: {"value": 975, "unit": "kPa"}
